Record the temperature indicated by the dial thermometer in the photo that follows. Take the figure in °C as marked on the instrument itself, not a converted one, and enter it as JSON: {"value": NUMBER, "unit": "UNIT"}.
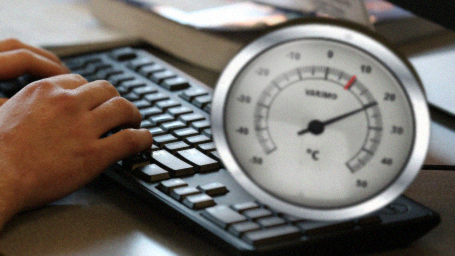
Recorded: {"value": 20, "unit": "°C"}
